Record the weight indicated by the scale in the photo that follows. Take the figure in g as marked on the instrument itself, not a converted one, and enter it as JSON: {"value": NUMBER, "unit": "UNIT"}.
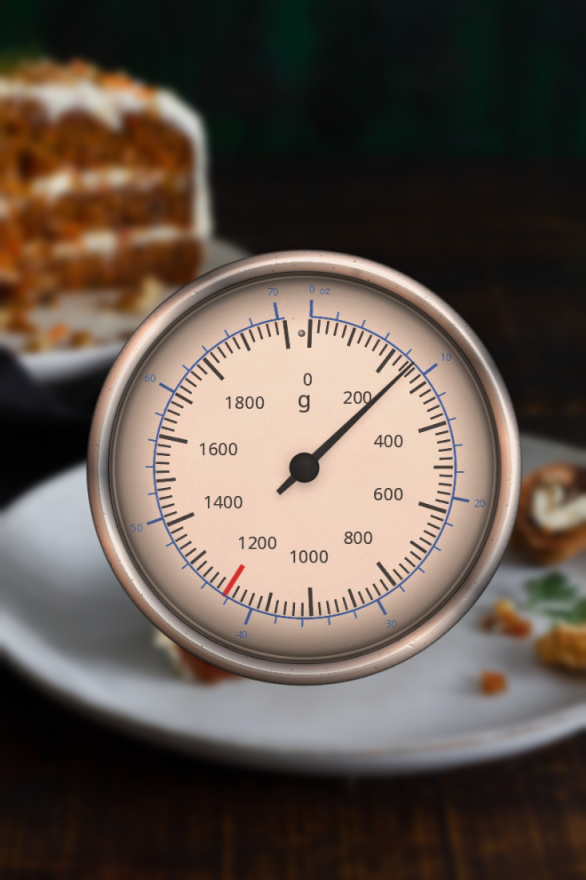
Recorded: {"value": 250, "unit": "g"}
